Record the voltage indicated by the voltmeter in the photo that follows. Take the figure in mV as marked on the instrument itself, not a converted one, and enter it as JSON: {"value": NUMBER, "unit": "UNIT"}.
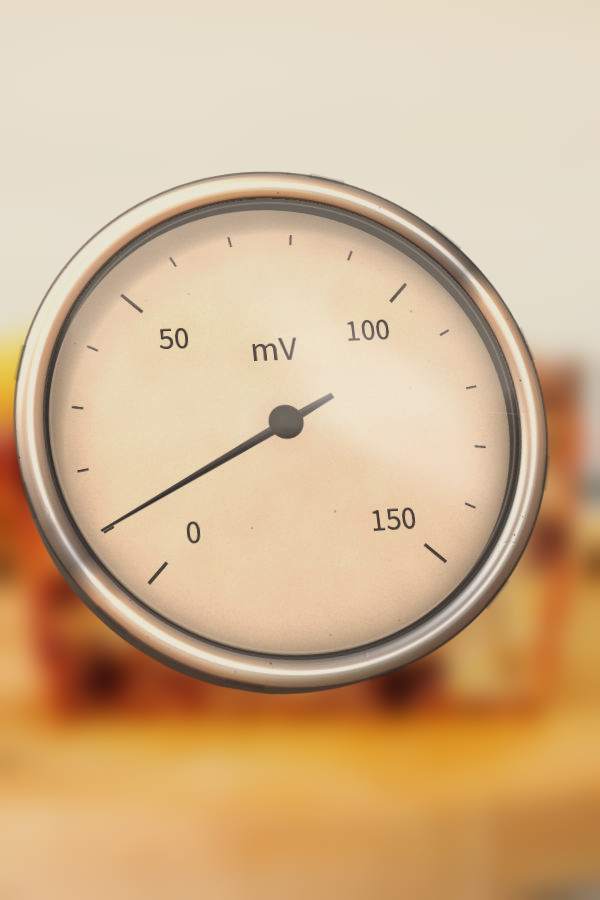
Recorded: {"value": 10, "unit": "mV"}
